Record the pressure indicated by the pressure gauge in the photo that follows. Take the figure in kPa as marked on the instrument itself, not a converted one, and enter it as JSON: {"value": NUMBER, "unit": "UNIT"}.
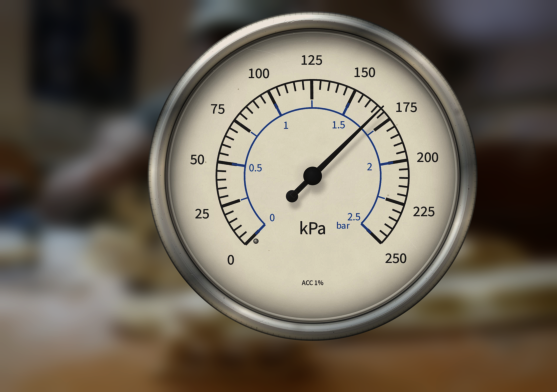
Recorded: {"value": 167.5, "unit": "kPa"}
